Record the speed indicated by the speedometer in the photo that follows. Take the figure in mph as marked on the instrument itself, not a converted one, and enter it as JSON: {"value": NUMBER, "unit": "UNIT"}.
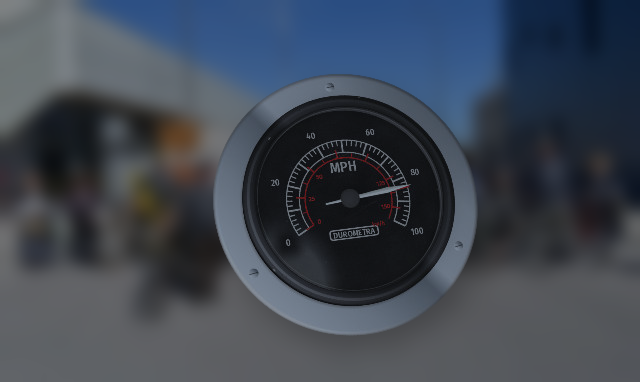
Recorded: {"value": 84, "unit": "mph"}
